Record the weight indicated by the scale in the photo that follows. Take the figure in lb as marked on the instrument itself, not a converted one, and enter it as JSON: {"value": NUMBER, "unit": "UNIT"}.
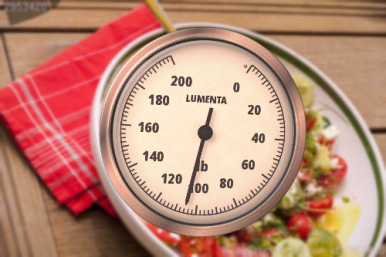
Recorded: {"value": 106, "unit": "lb"}
